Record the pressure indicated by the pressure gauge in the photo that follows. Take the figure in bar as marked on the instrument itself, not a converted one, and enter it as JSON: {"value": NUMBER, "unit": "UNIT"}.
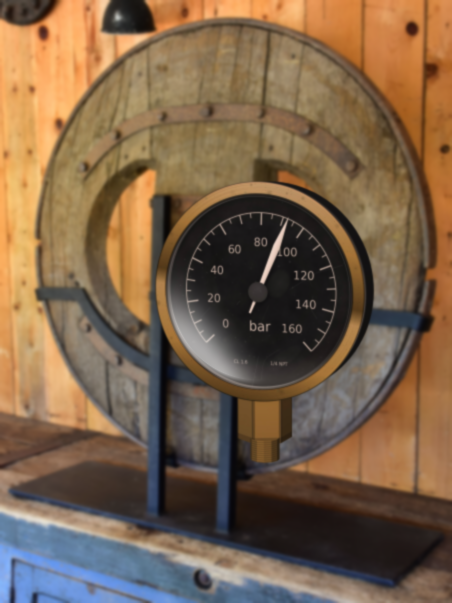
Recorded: {"value": 92.5, "unit": "bar"}
